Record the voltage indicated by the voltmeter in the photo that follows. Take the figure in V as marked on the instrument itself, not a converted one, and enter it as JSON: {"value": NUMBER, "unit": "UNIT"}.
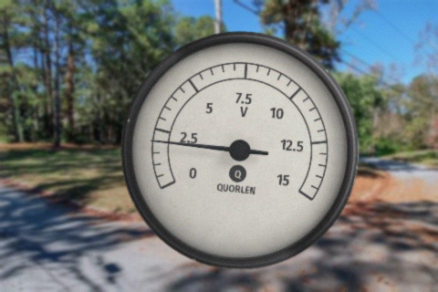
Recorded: {"value": 2, "unit": "V"}
